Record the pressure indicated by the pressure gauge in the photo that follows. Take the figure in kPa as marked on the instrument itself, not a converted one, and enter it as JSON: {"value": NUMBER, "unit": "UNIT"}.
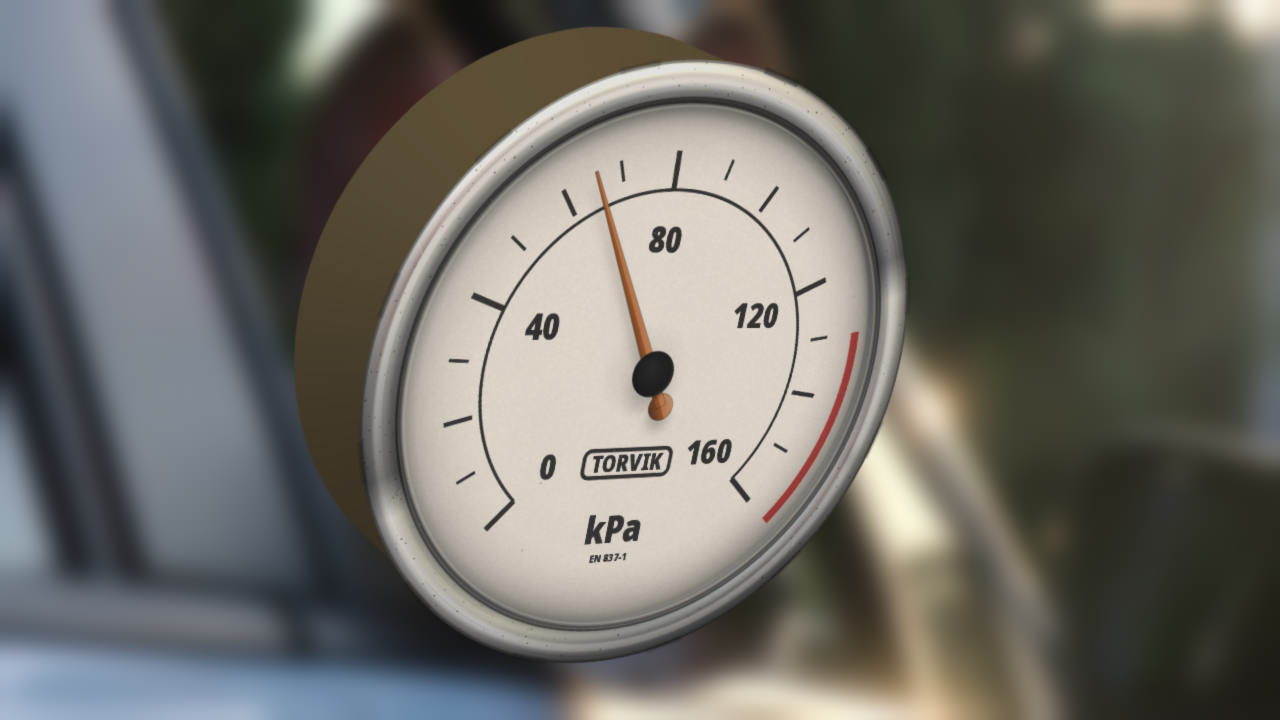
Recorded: {"value": 65, "unit": "kPa"}
